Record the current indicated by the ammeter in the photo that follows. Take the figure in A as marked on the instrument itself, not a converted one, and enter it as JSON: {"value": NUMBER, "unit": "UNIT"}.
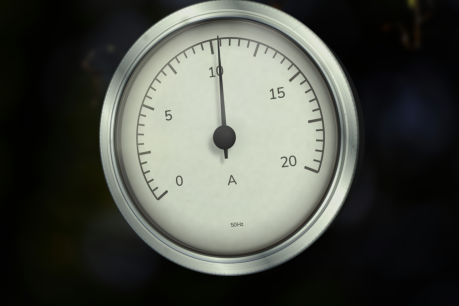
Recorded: {"value": 10.5, "unit": "A"}
